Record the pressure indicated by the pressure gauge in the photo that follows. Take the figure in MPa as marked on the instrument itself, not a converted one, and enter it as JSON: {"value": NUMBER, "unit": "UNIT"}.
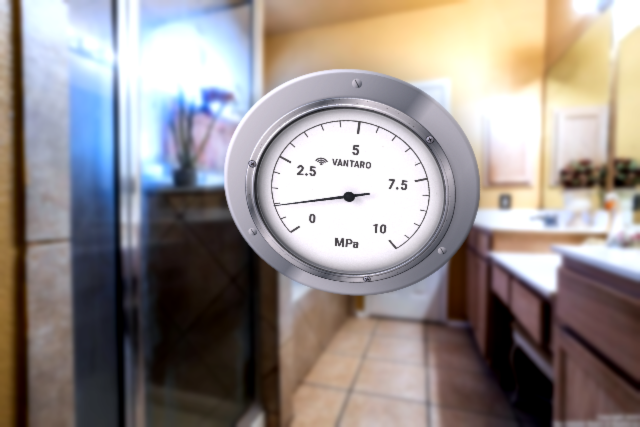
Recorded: {"value": 1, "unit": "MPa"}
